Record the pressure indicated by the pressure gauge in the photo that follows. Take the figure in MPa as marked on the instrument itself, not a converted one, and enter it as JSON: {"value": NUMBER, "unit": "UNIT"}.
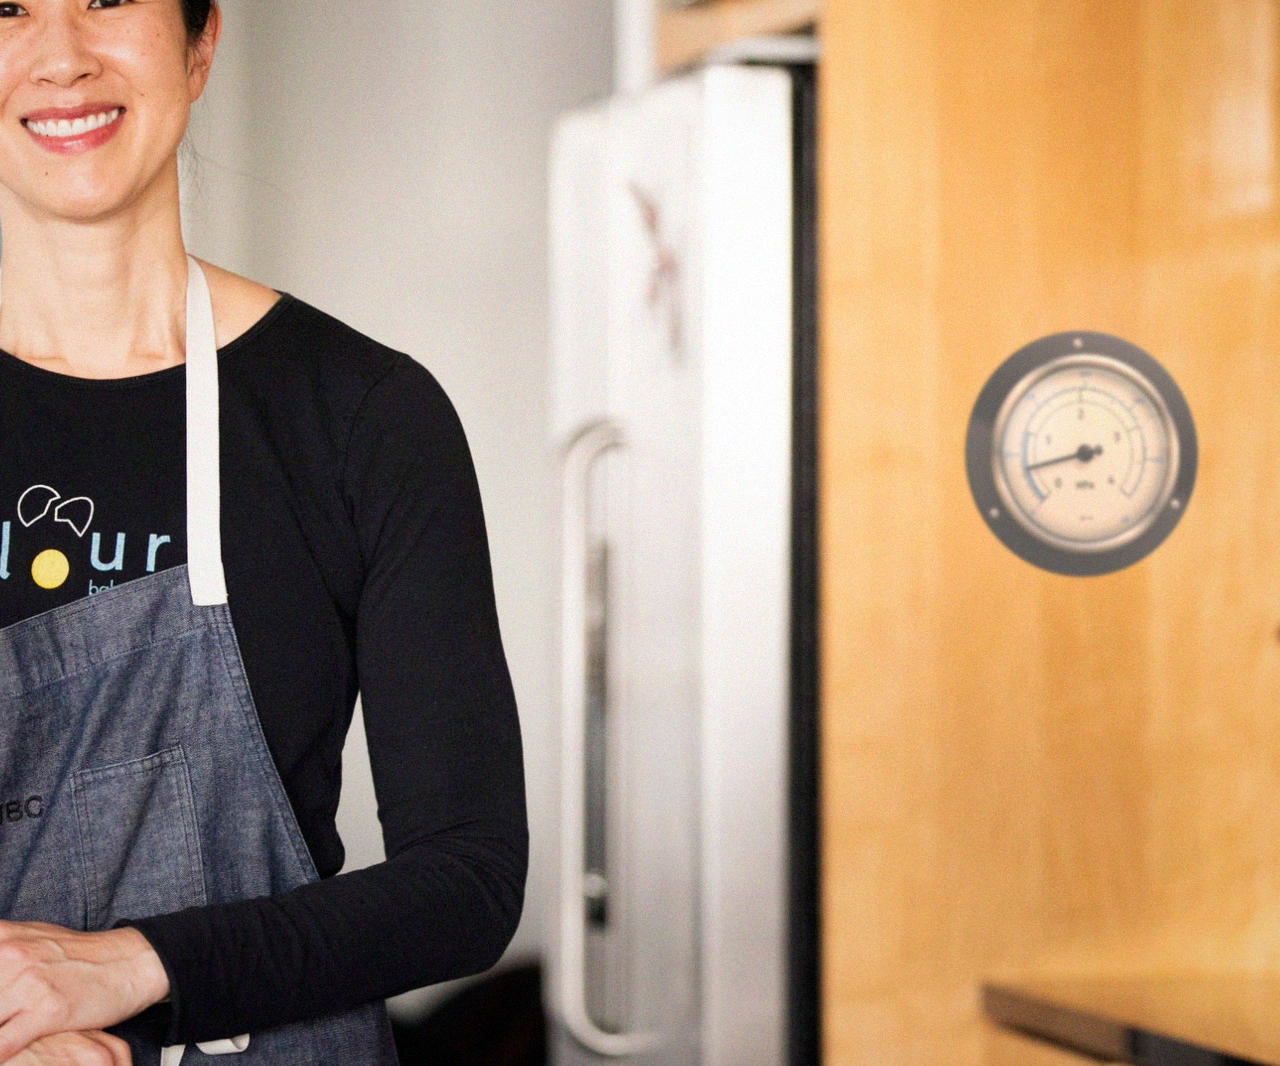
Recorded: {"value": 0.5, "unit": "MPa"}
